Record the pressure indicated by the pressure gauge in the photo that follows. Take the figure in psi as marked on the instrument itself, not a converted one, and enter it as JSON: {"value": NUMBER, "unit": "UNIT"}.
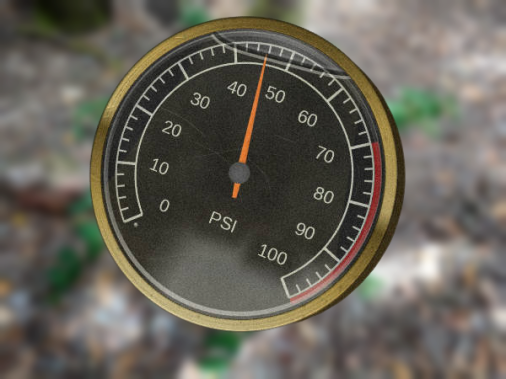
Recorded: {"value": 46, "unit": "psi"}
